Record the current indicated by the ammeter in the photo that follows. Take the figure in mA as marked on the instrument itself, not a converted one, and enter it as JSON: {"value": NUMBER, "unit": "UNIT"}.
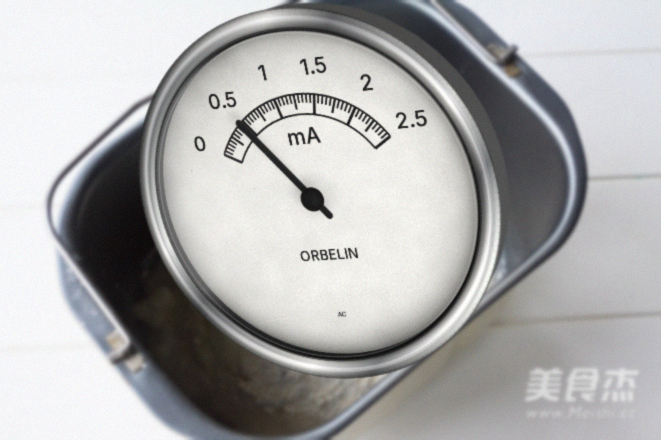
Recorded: {"value": 0.5, "unit": "mA"}
